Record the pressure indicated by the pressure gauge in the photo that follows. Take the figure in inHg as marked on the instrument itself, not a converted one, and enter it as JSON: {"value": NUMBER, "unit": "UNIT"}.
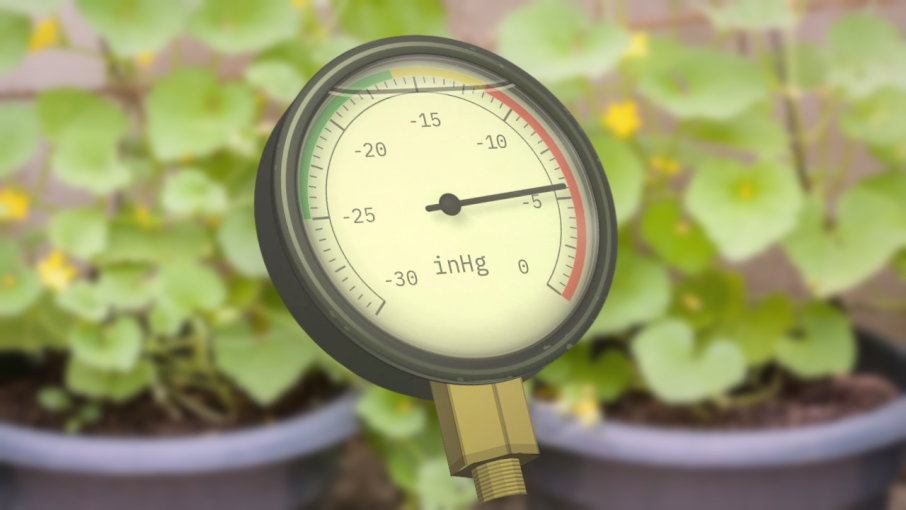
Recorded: {"value": -5.5, "unit": "inHg"}
